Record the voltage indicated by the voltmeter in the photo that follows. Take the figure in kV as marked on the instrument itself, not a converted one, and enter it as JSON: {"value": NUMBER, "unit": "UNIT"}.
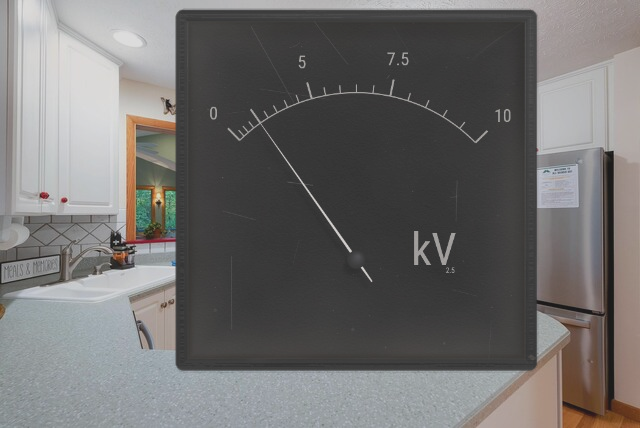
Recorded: {"value": 2.5, "unit": "kV"}
